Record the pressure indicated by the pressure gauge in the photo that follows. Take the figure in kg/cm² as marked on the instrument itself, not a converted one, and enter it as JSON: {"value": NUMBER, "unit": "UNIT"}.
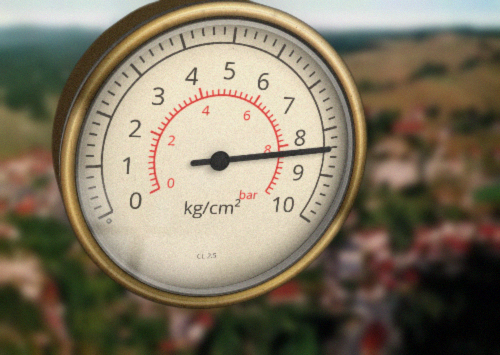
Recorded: {"value": 8.4, "unit": "kg/cm²"}
